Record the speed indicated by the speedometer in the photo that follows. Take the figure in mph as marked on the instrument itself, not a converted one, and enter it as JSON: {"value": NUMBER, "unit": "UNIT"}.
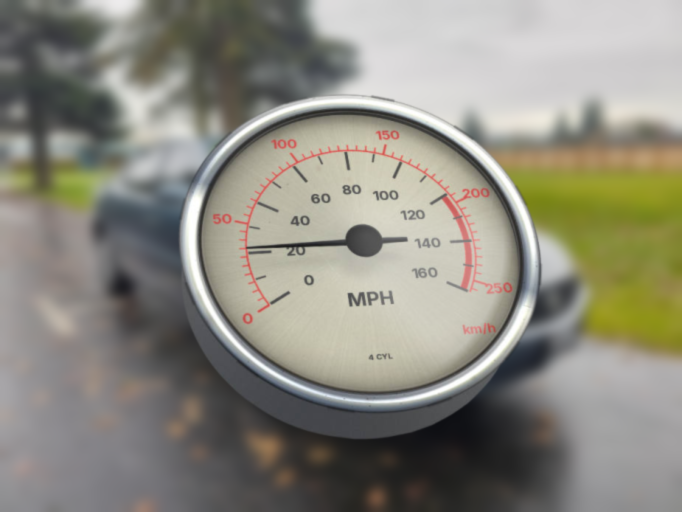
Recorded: {"value": 20, "unit": "mph"}
